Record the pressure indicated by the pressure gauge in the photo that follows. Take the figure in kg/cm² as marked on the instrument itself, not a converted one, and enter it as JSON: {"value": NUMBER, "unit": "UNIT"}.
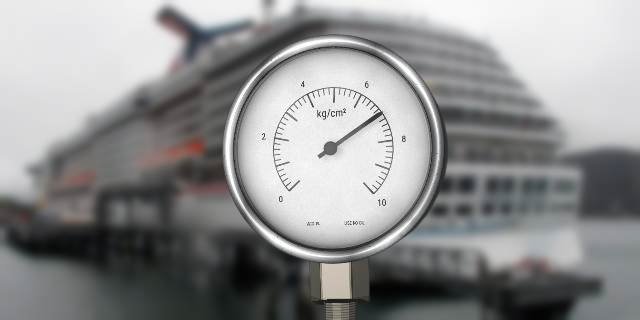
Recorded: {"value": 7, "unit": "kg/cm²"}
